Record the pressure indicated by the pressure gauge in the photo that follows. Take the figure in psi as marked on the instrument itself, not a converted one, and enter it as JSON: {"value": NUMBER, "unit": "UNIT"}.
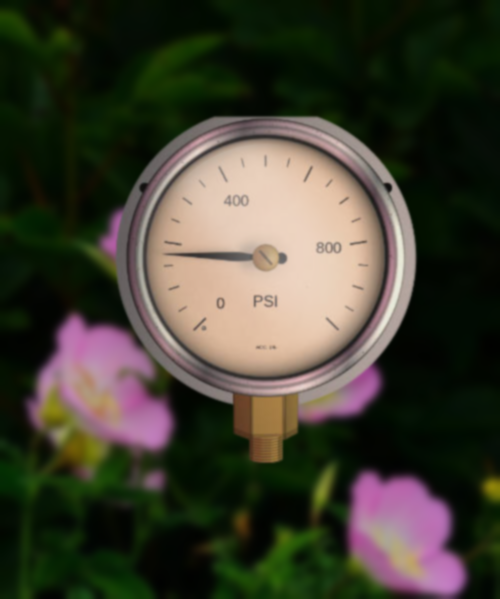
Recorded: {"value": 175, "unit": "psi"}
